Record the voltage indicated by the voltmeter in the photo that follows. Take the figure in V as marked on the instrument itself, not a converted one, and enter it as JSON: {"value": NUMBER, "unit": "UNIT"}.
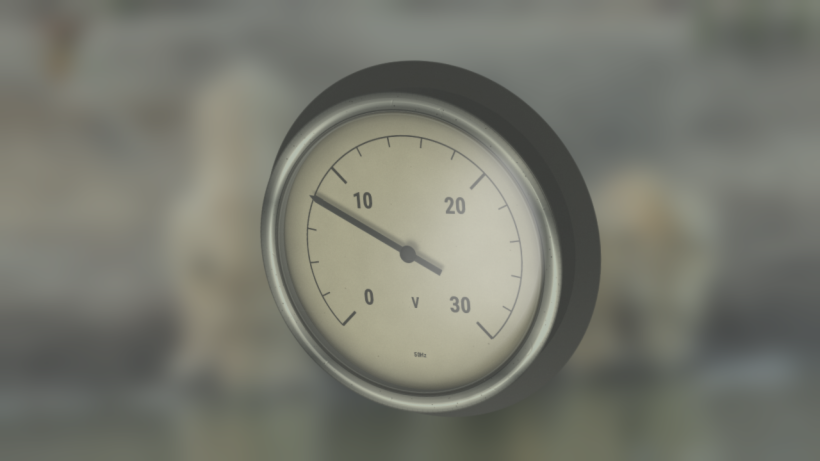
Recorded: {"value": 8, "unit": "V"}
